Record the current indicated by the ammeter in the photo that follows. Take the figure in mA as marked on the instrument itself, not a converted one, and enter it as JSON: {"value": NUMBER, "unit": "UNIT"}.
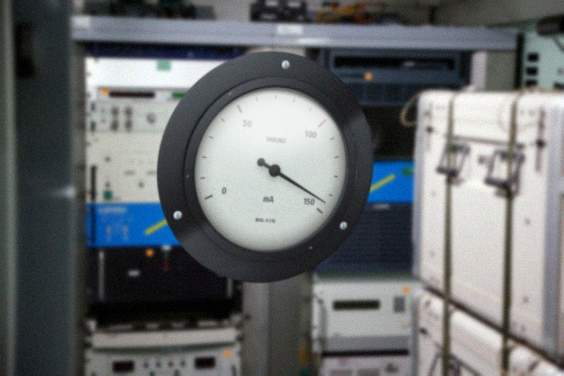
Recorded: {"value": 145, "unit": "mA"}
